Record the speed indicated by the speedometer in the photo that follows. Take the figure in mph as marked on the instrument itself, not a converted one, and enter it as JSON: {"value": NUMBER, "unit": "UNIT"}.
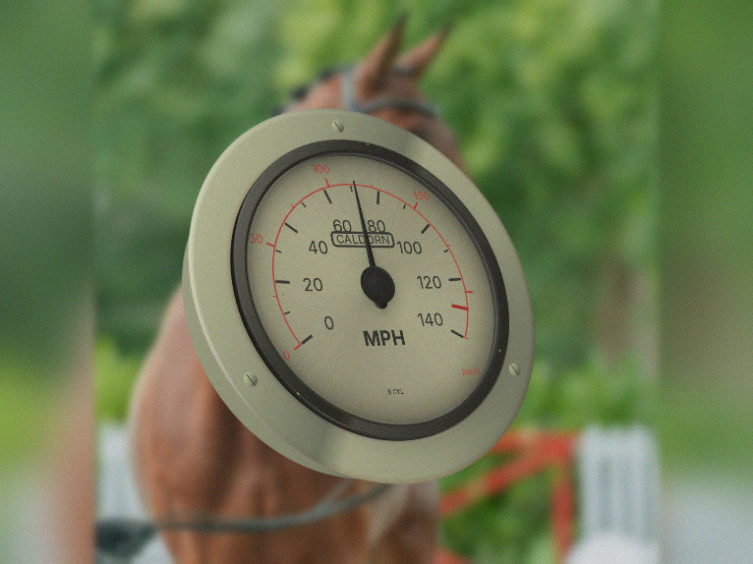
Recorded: {"value": 70, "unit": "mph"}
